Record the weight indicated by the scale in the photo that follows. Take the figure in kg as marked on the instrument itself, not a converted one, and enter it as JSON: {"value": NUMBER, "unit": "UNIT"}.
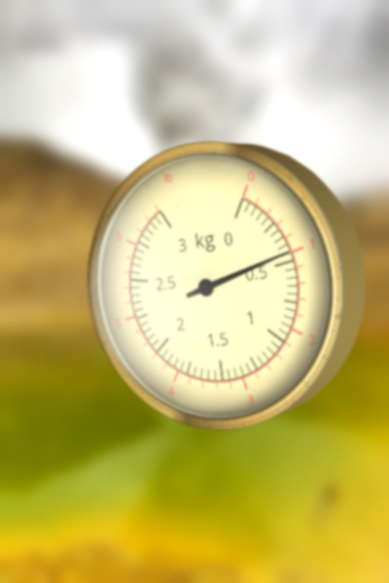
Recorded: {"value": 0.45, "unit": "kg"}
